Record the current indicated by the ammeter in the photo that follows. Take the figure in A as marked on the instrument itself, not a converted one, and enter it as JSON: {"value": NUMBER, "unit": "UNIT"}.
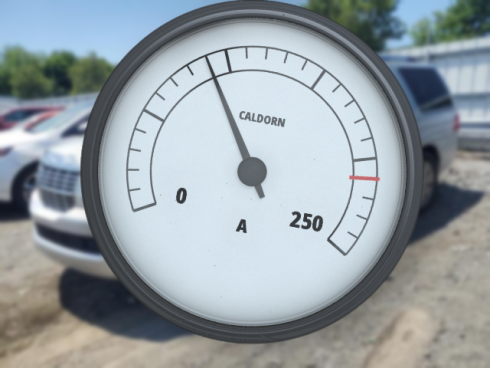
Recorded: {"value": 90, "unit": "A"}
